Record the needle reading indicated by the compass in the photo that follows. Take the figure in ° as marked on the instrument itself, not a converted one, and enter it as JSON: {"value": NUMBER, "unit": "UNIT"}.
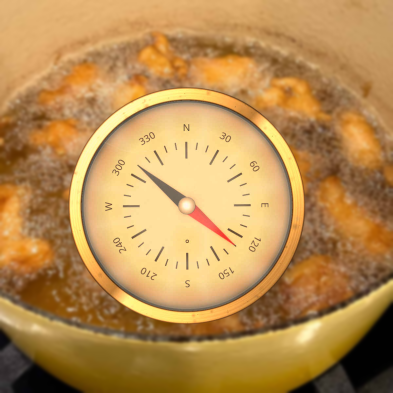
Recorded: {"value": 130, "unit": "°"}
